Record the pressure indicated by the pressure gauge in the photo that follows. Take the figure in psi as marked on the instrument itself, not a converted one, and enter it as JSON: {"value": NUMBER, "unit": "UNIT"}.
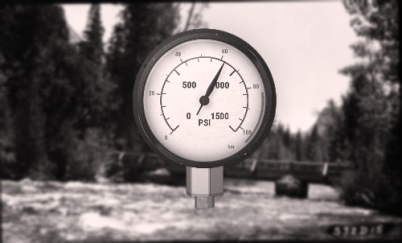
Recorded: {"value": 900, "unit": "psi"}
